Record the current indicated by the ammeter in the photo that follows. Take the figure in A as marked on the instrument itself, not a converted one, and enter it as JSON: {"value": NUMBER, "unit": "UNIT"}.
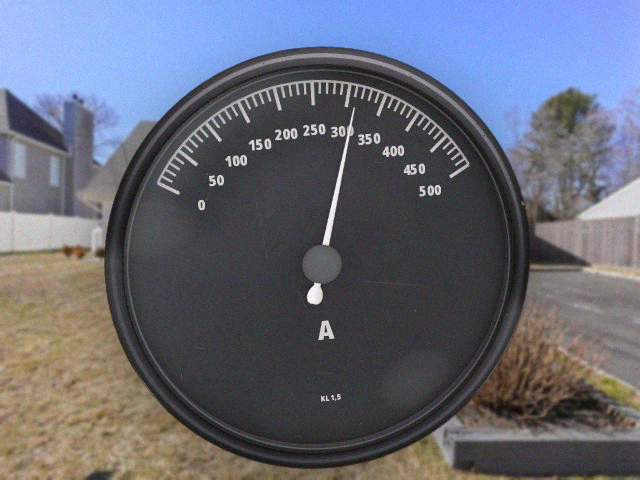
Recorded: {"value": 310, "unit": "A"}
